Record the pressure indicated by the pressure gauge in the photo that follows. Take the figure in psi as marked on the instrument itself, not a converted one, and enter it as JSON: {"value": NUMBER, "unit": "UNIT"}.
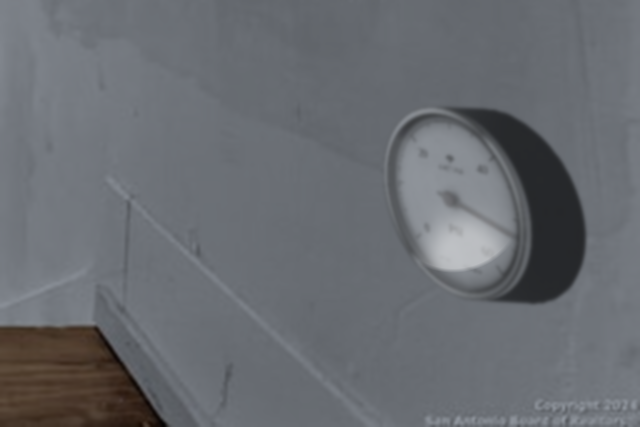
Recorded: {"value": 52.5, "unit": "psi"}
